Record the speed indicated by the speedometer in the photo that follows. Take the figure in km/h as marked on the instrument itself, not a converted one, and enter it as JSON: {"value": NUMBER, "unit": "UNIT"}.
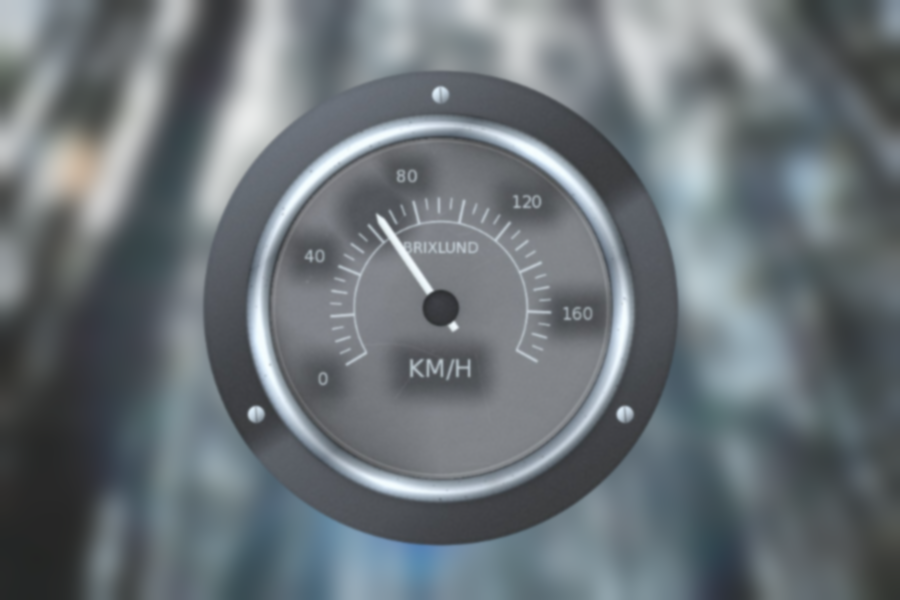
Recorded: {"value": 65, "unit": "km/h"}
